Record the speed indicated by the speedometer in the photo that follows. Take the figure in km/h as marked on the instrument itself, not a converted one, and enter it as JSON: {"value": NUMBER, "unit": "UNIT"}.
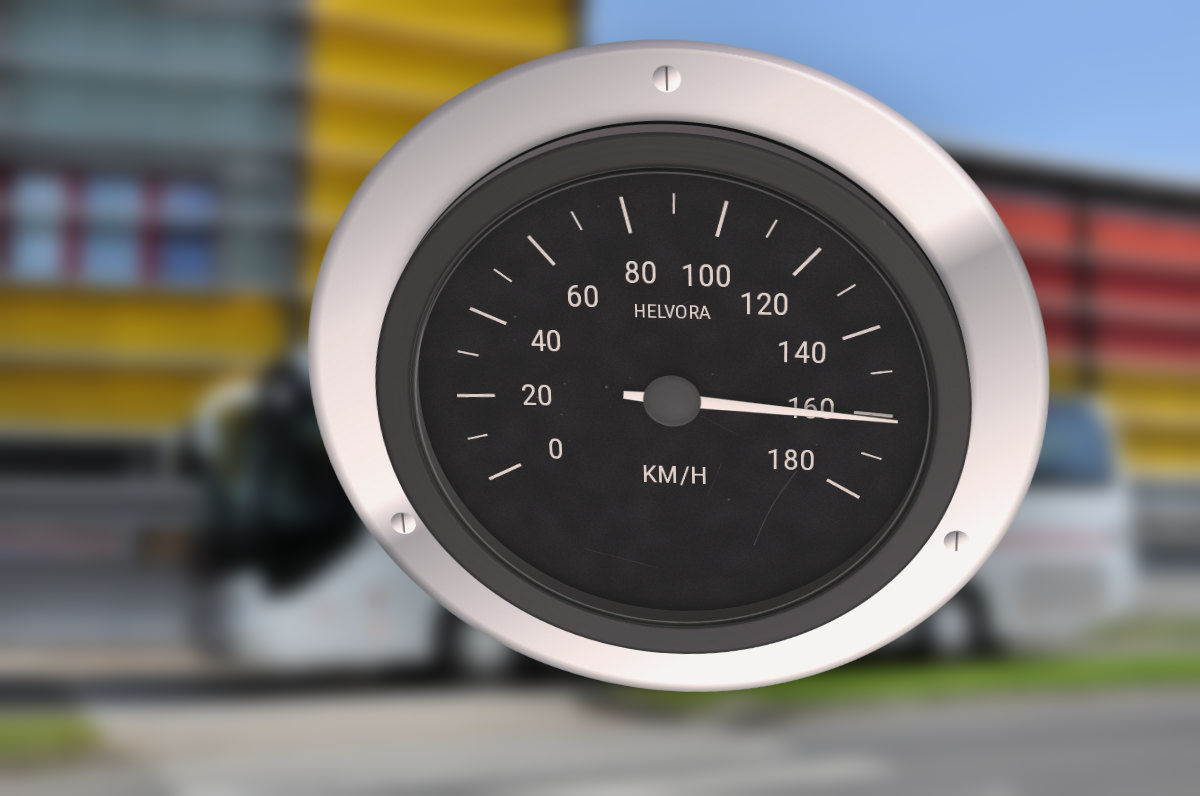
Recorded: {"value": 160, "unit": "km/h"}
